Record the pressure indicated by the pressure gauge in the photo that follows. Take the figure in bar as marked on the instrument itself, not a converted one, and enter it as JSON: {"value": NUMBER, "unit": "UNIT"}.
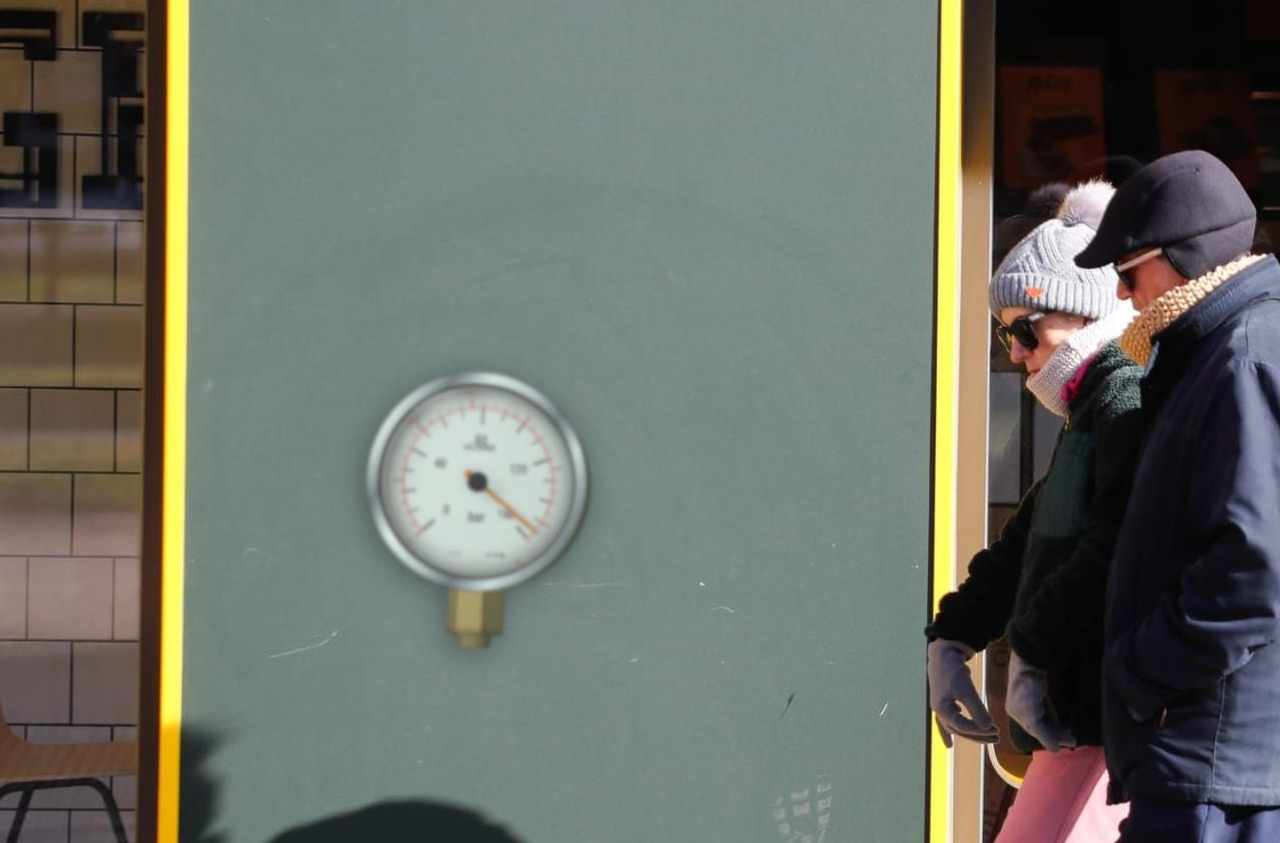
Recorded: {"value": 155, "unit": "bar"}
